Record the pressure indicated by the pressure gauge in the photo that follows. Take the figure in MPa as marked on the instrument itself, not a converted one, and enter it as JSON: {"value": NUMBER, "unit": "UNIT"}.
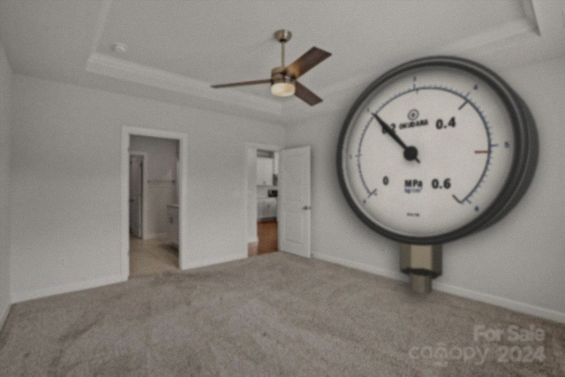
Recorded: {"value": 0.2, "unit": "MPa"}
